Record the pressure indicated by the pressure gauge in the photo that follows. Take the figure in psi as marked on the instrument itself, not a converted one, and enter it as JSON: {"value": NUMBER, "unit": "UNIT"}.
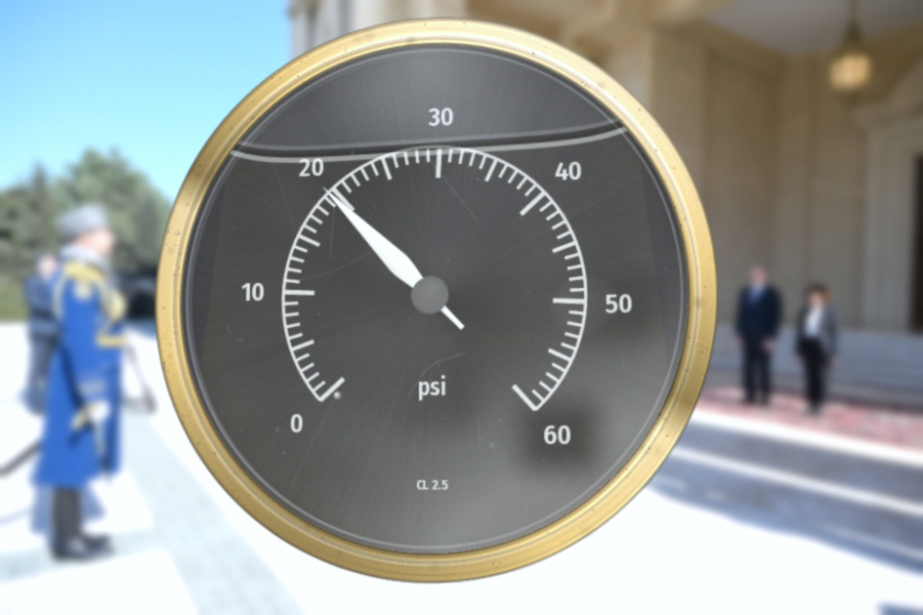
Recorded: {"value": 19.5, "unit": "psi"}
